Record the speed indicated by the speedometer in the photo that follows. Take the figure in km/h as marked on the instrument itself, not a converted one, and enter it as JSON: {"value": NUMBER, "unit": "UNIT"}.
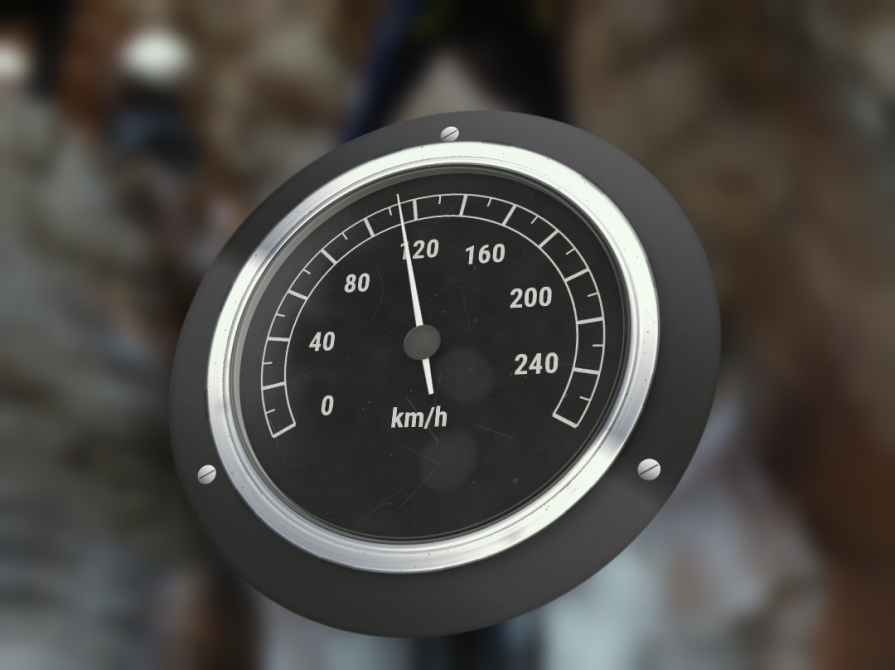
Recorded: {"value": 115, "unit": "km/h"}
